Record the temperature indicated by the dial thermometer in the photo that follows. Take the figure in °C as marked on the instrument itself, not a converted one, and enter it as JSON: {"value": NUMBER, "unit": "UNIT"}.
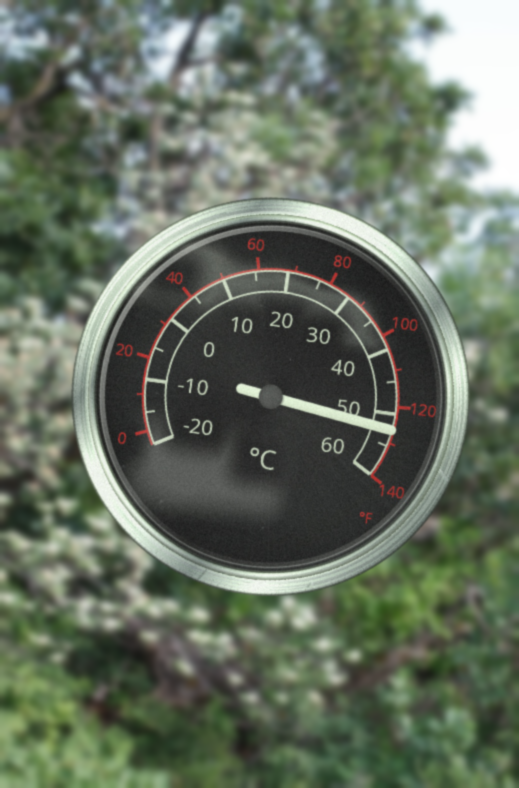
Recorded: {"value": 52.5, "unit": "°C"}
